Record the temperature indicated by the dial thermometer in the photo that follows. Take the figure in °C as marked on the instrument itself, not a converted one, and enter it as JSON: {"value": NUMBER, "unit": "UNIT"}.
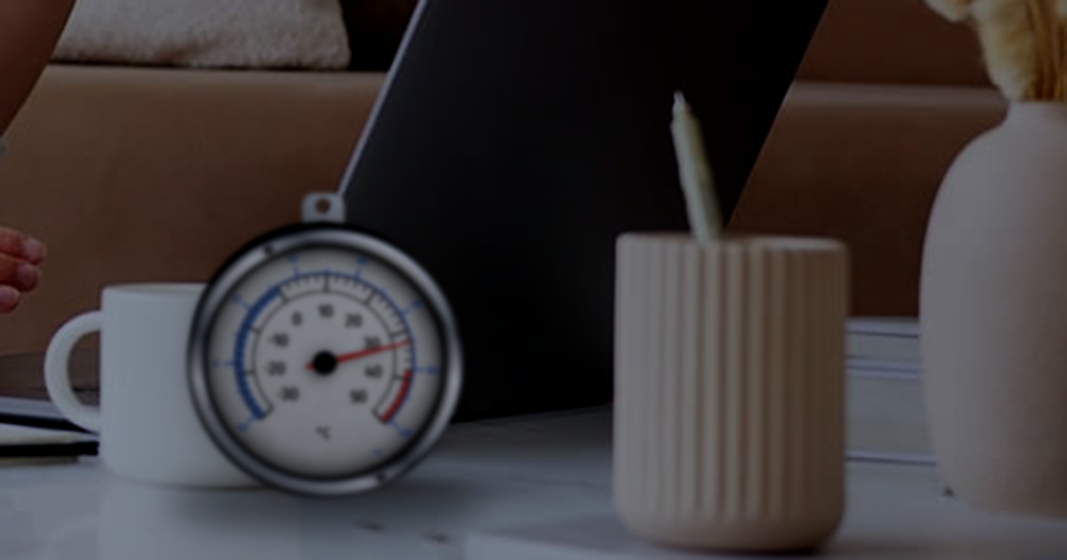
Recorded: {"value": 32, "unit": "°C"}
